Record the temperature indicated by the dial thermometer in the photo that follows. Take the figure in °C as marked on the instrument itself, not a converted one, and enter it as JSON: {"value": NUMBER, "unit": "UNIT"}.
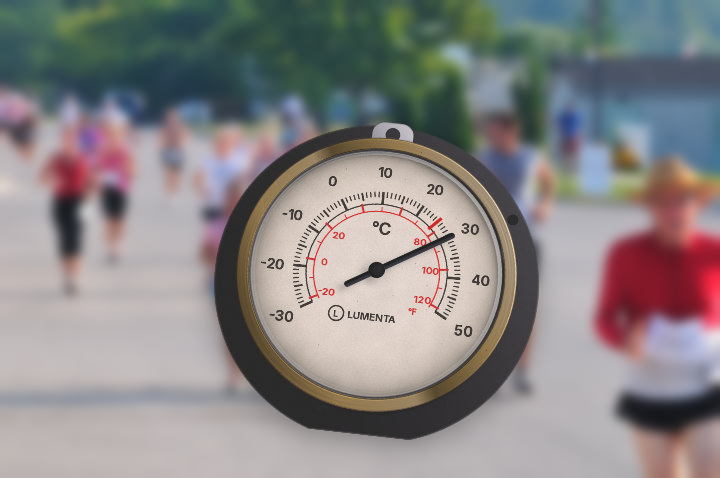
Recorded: {"value": 30, "unit": "°C"}
